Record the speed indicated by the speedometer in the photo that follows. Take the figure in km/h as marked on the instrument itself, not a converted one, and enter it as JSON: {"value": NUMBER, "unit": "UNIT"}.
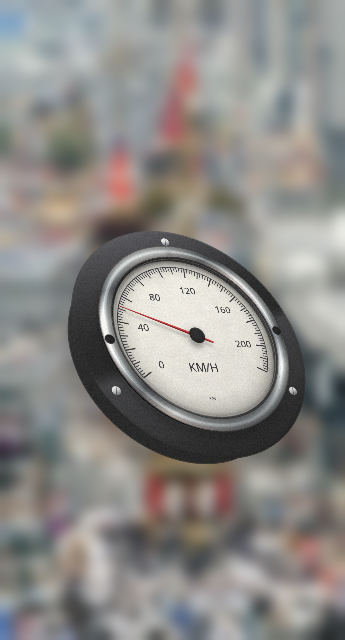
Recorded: {"value": 50, "unit": "km/h"}
